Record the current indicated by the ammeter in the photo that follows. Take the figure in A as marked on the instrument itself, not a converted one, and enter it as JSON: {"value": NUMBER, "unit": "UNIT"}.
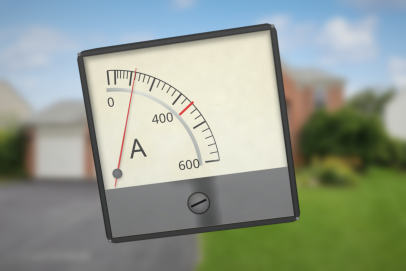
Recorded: {"value": 220, "unit": "A"}
